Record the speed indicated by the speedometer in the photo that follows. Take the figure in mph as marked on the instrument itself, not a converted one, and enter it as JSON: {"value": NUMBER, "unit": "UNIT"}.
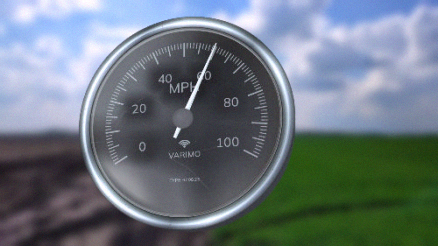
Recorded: {"value": 60, "unit": "mph"}
